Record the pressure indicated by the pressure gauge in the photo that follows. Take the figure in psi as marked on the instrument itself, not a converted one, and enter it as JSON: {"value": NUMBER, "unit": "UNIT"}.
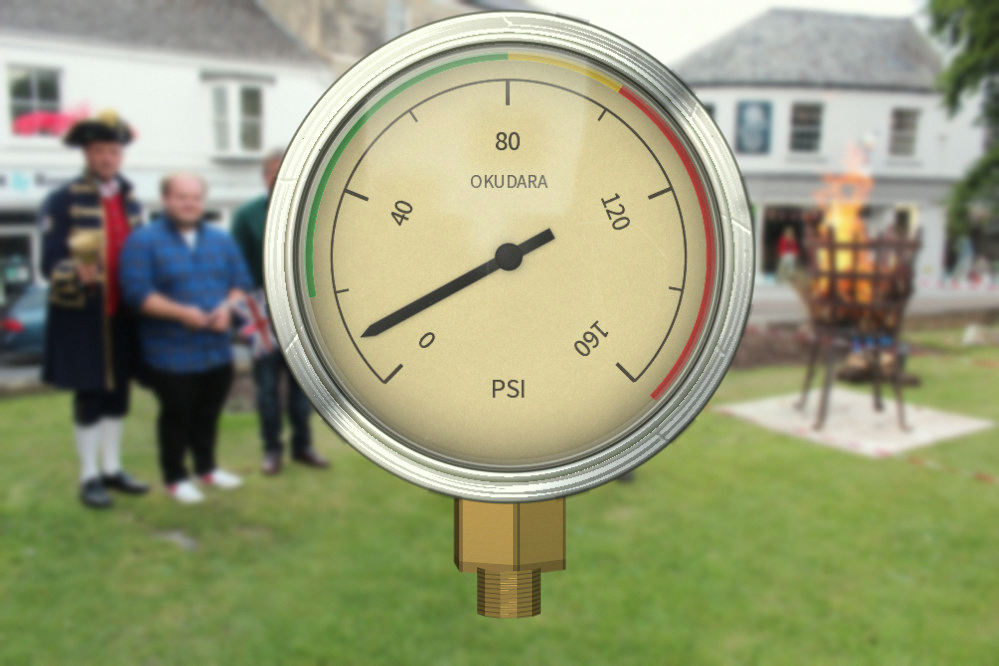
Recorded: {"value": 10, "unit": "psi"}
